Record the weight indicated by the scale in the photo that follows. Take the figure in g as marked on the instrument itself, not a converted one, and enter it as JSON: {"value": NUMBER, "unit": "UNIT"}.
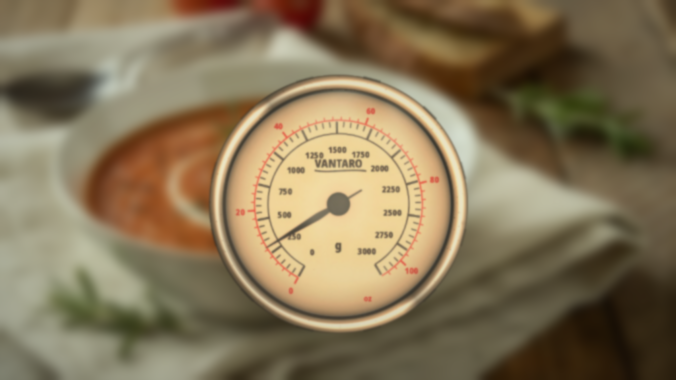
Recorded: {"value": 300, "unit": "g"}
